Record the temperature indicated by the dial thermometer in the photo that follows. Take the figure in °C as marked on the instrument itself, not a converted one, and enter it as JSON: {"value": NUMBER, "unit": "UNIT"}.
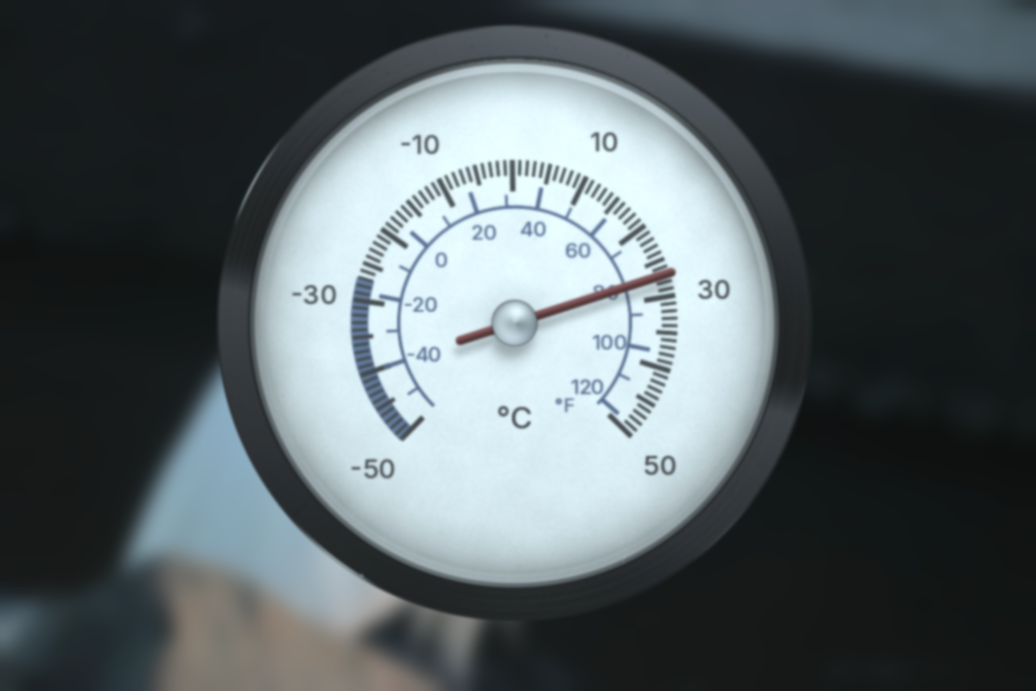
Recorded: {"value": 27, "unit": "°C"}
